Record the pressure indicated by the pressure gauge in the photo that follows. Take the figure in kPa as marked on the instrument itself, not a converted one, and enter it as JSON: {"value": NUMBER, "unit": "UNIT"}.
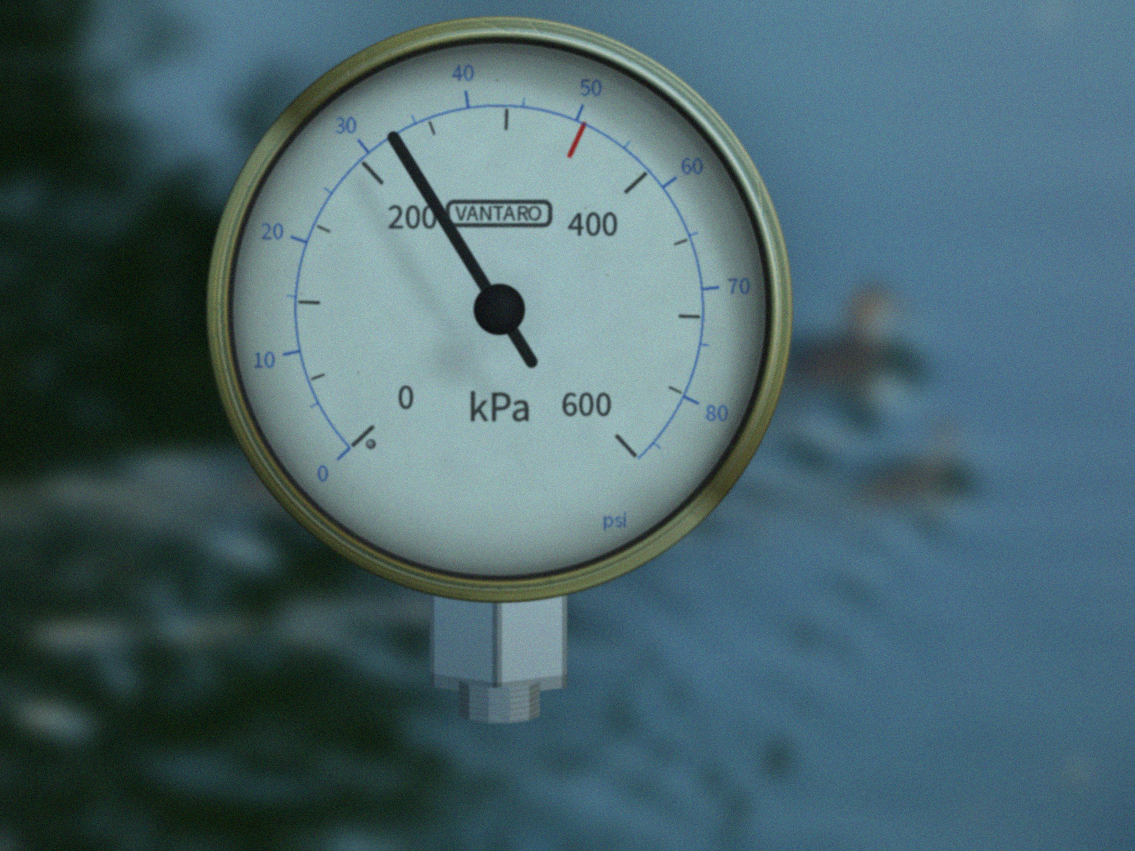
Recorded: {"value": 225, "unit": "kPa"}
